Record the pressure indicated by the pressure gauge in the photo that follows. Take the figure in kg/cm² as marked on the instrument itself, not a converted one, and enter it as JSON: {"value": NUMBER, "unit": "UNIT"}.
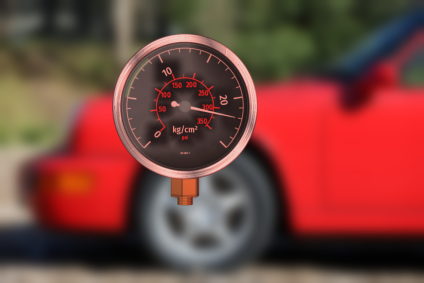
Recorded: {"value": 22, "unit": "kg/cm²"}
